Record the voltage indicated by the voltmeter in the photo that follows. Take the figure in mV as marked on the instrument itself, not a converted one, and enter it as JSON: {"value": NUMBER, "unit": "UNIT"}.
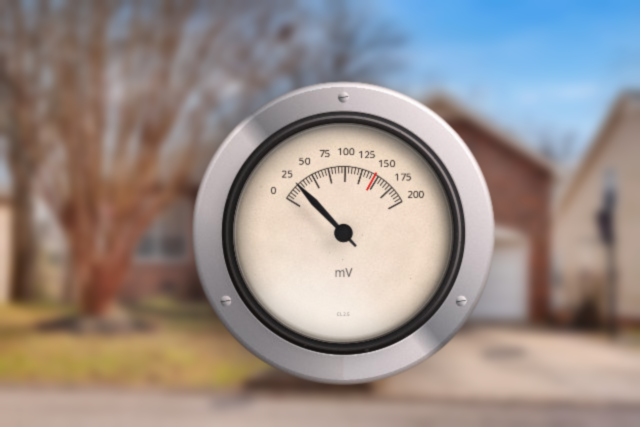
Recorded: {"value": 25, "unit": "mV"}
